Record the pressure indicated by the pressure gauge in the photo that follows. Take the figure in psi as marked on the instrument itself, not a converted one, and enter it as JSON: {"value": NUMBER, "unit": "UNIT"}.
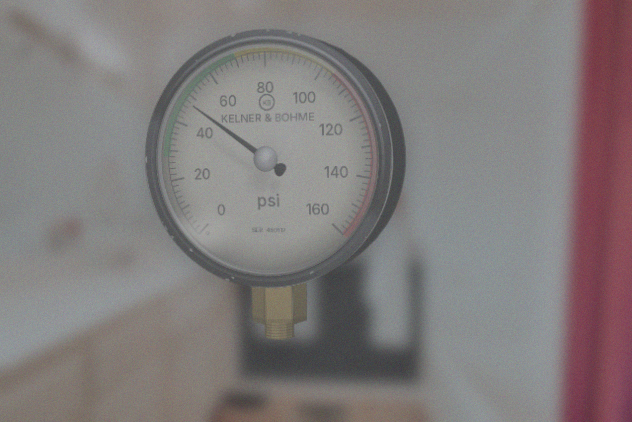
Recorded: {"value": 48, "unit": "psi"}
